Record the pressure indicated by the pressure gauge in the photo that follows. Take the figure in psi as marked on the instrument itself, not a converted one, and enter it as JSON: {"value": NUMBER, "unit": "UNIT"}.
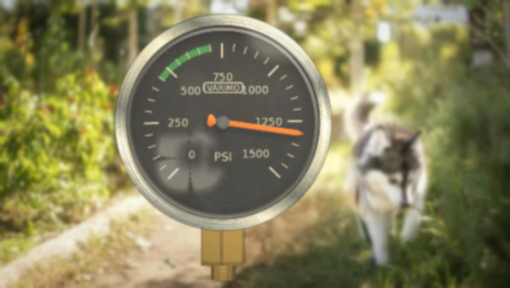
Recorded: {"value": 1300, "unit": "psi"}
